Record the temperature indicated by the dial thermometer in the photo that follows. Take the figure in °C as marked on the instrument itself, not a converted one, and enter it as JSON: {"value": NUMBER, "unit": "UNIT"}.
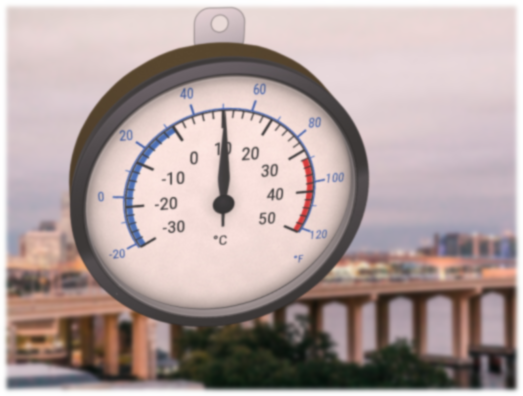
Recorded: {"value": 10, "unit": "°C"}
